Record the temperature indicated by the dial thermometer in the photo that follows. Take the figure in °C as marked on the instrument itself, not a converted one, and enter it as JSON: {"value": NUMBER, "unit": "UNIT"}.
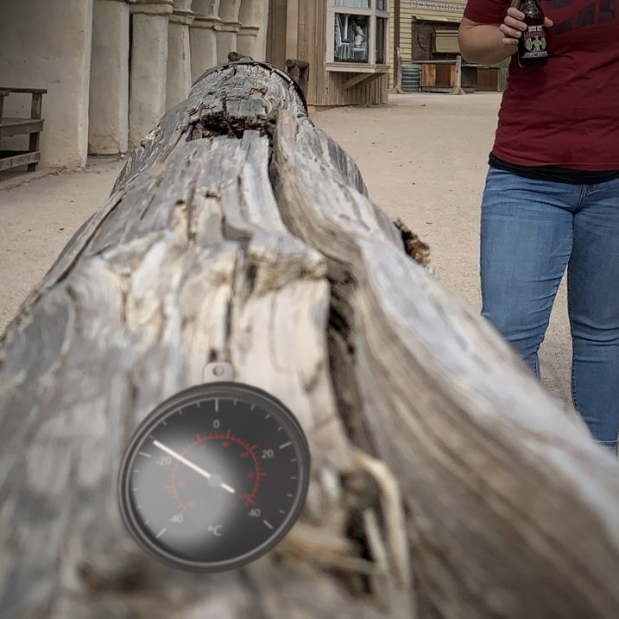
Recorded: {"value": -16, "unit": "°C"}
